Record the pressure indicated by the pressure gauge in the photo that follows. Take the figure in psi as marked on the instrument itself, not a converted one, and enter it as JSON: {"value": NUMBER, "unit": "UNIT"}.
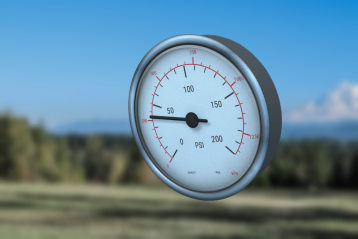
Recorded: {"value": 40, "unit": "psi"}
